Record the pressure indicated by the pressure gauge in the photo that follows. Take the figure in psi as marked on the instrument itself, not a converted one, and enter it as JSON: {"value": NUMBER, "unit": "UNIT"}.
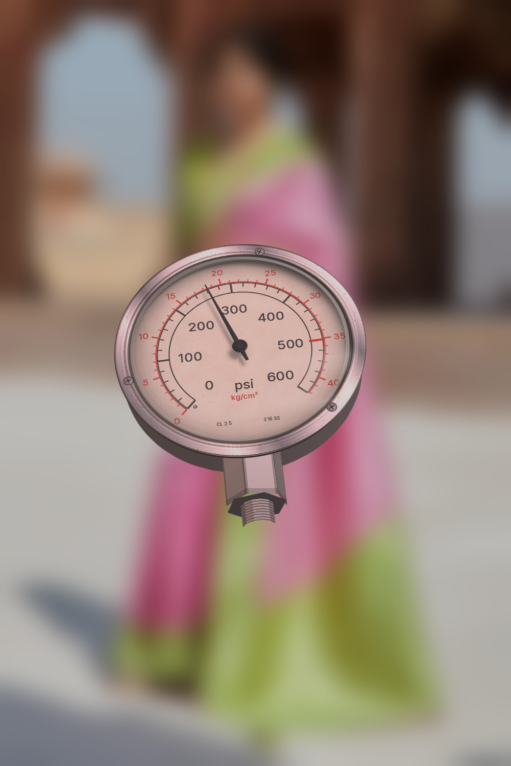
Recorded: {"value": 260, "unit": "psi"}
